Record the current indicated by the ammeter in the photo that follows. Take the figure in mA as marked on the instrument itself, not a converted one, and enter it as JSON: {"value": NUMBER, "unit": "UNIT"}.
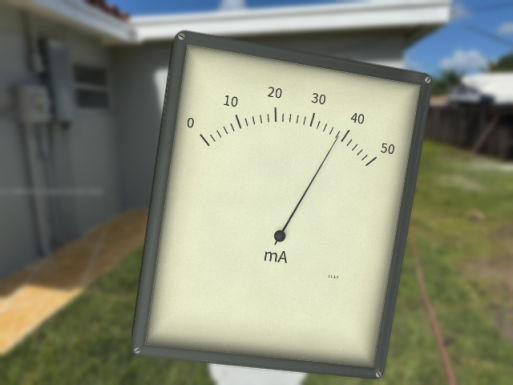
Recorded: {"value": 38, "unit": "mA"}
